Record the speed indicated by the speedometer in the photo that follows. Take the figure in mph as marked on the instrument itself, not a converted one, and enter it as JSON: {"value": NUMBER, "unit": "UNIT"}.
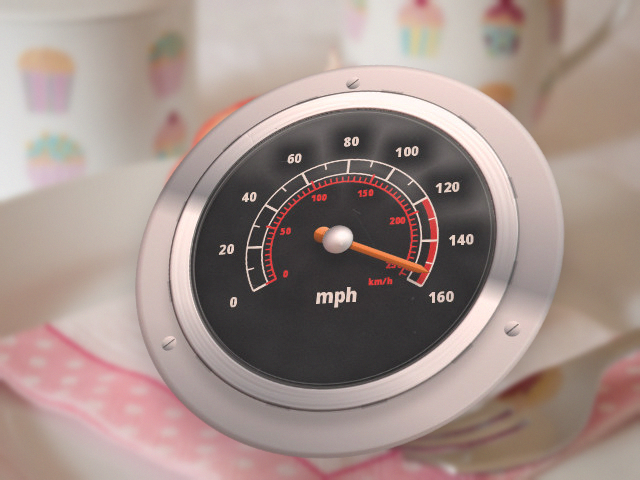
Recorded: {"value": 155, "unit": "mph"}
